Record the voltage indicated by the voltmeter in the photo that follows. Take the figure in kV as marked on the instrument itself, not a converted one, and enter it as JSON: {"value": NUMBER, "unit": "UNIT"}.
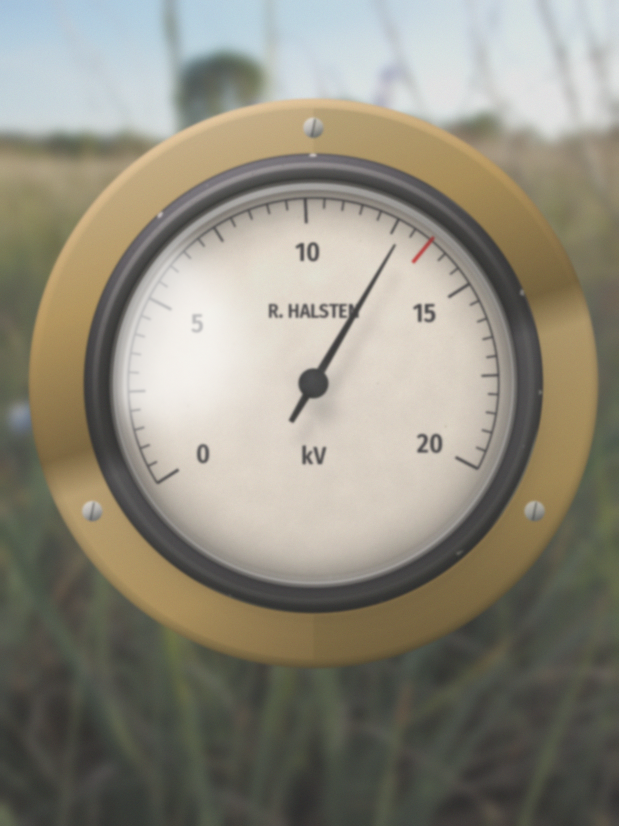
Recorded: {"value": 12.75, "unit": "kV"}
